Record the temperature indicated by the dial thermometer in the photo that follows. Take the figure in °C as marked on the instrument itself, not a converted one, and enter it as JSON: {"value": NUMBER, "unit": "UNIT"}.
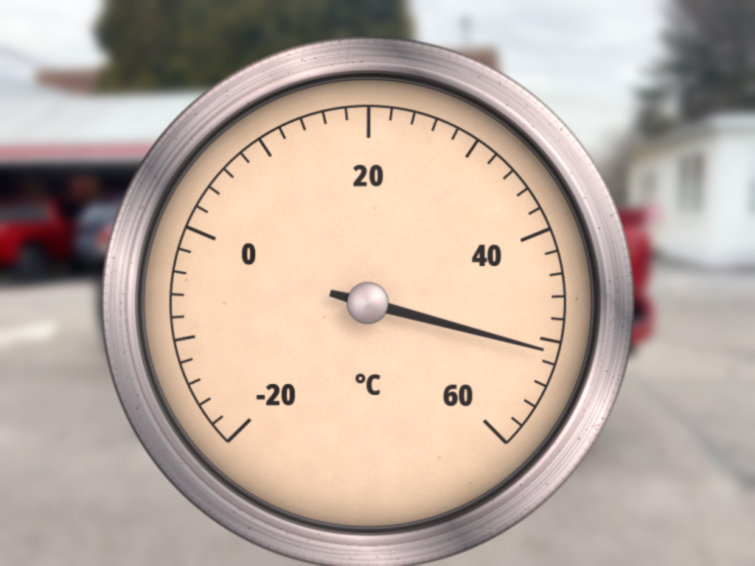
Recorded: {"value": 51, "unit": "°C"}
